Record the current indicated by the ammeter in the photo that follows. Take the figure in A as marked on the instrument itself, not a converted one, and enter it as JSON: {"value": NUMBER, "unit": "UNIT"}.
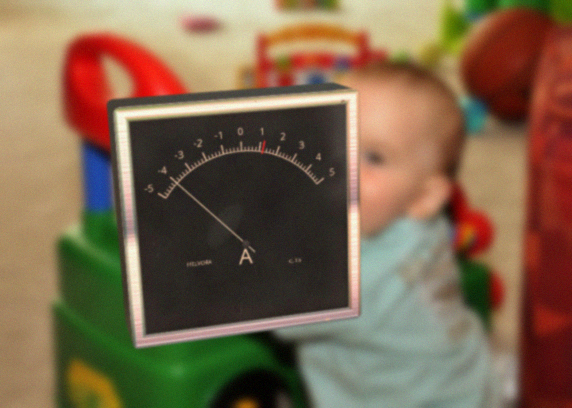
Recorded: {"value": -4, "unit": "A"}
